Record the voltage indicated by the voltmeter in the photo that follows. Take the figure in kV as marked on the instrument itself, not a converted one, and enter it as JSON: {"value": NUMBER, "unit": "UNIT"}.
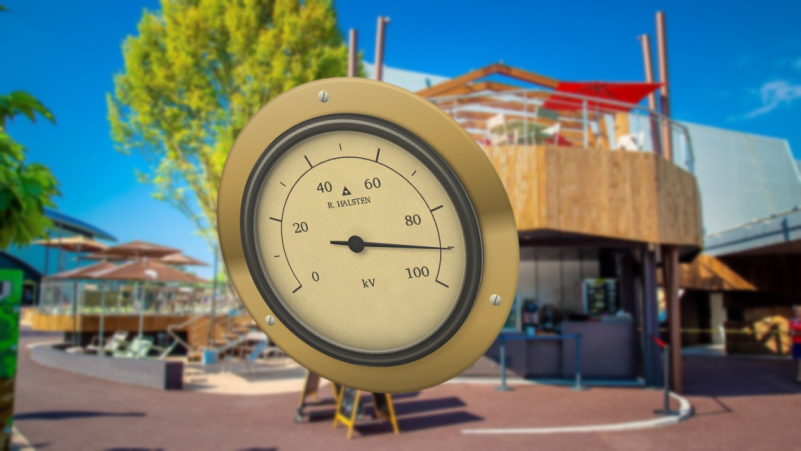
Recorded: {"value": 90, "unit": "kV"}
